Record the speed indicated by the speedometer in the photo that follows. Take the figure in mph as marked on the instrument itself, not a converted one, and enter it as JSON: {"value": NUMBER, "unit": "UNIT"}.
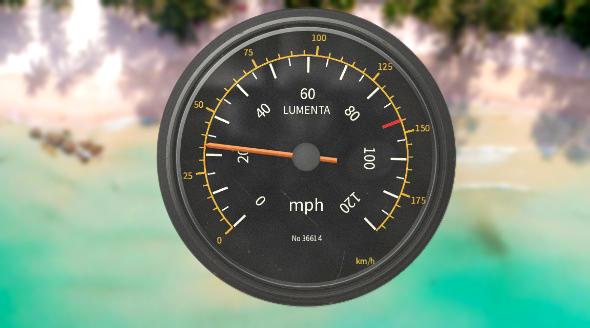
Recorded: {"value": 22.5, "unit": "mph"}
